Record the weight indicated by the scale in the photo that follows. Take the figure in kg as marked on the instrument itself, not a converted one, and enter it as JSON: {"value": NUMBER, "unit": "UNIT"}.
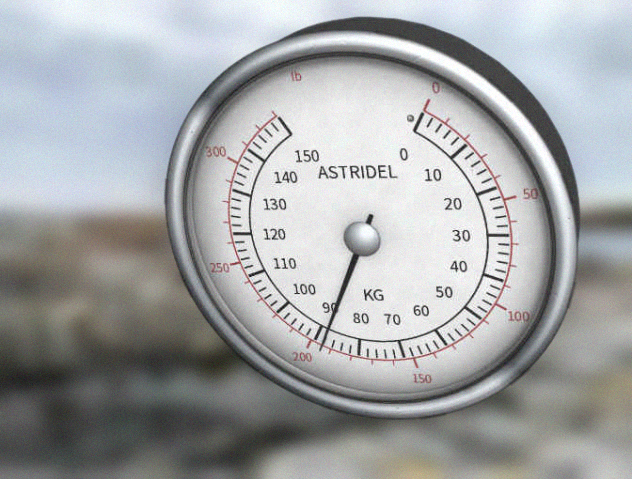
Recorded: {"value": 88, "unit": "kg"}
